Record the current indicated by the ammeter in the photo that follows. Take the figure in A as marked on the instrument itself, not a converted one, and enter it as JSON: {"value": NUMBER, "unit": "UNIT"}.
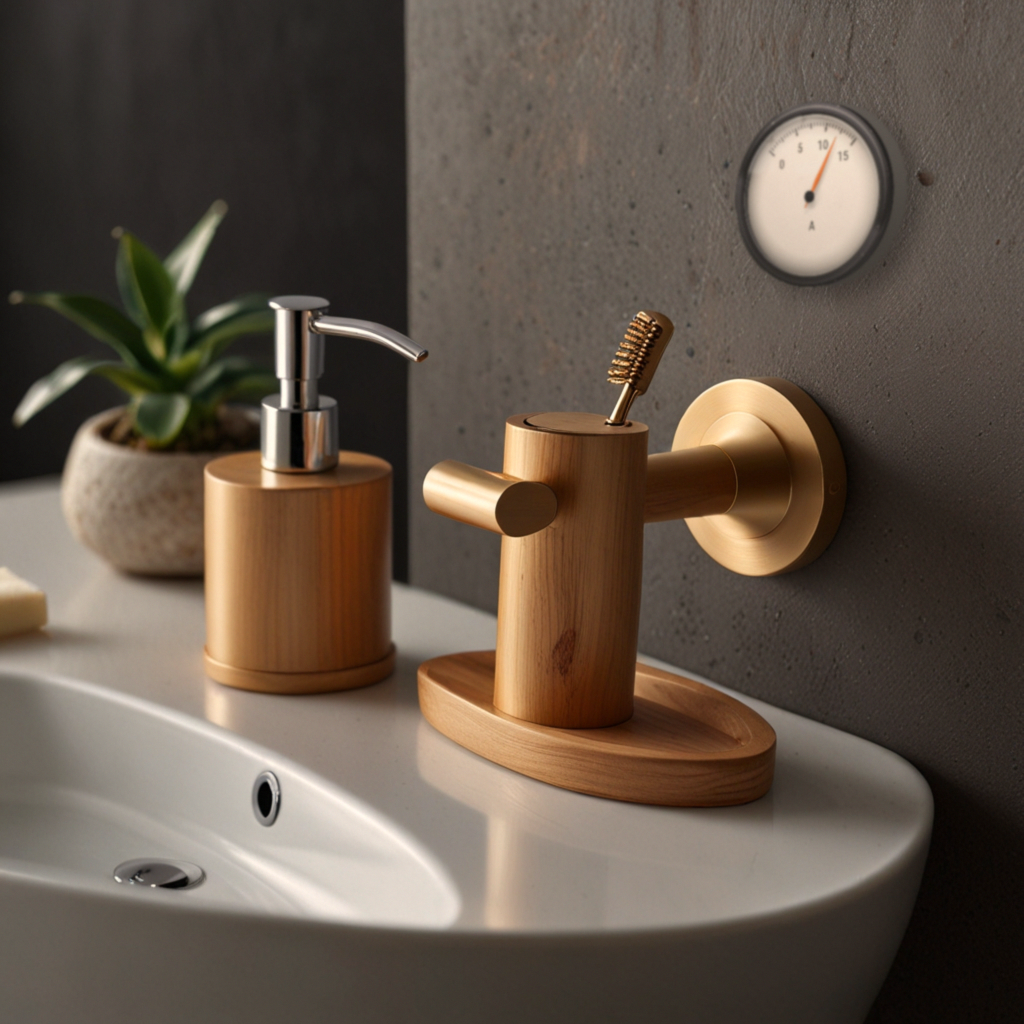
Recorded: {"value": 12.5, "unit": "A"}
